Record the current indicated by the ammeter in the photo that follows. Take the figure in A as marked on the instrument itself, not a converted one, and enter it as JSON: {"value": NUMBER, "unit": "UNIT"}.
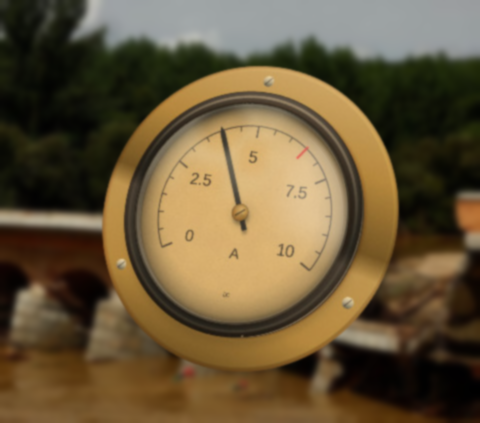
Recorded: {"value": 4, "unit": "A"}
